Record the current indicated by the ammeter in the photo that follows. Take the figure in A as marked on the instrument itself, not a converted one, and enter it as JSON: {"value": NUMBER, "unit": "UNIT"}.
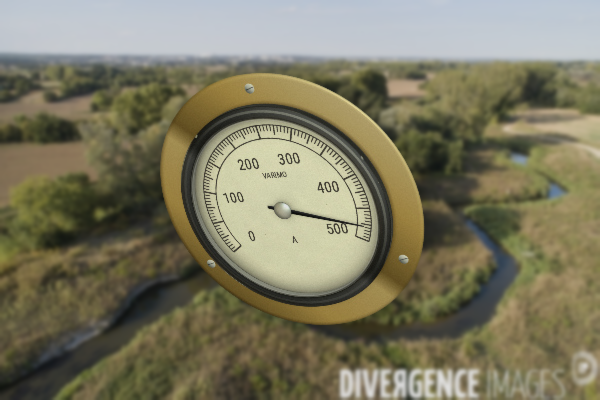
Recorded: {"value": 475, "unit": "A"}
